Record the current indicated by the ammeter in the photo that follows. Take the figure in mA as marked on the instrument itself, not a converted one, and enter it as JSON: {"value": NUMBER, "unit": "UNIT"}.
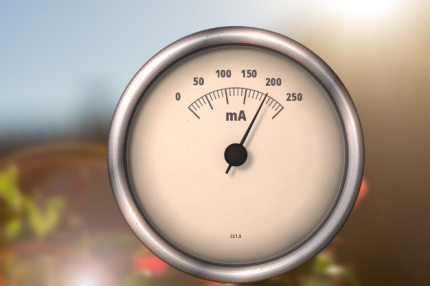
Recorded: {"value": 200, "unit": "mA"}
